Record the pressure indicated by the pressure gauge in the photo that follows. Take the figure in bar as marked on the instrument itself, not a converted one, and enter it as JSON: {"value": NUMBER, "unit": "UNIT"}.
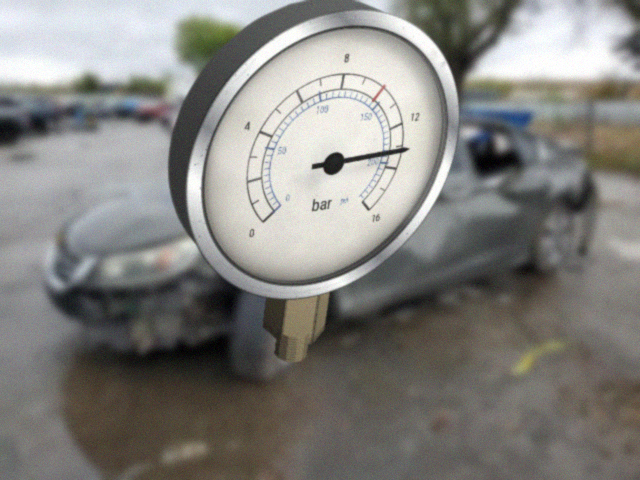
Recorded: {"value": 13, "unit": "bar"}
